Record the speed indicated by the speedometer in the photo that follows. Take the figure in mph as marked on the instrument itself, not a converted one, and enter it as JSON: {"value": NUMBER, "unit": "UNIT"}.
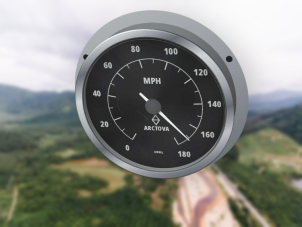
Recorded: {"value": 170, "unit": "mph"}
